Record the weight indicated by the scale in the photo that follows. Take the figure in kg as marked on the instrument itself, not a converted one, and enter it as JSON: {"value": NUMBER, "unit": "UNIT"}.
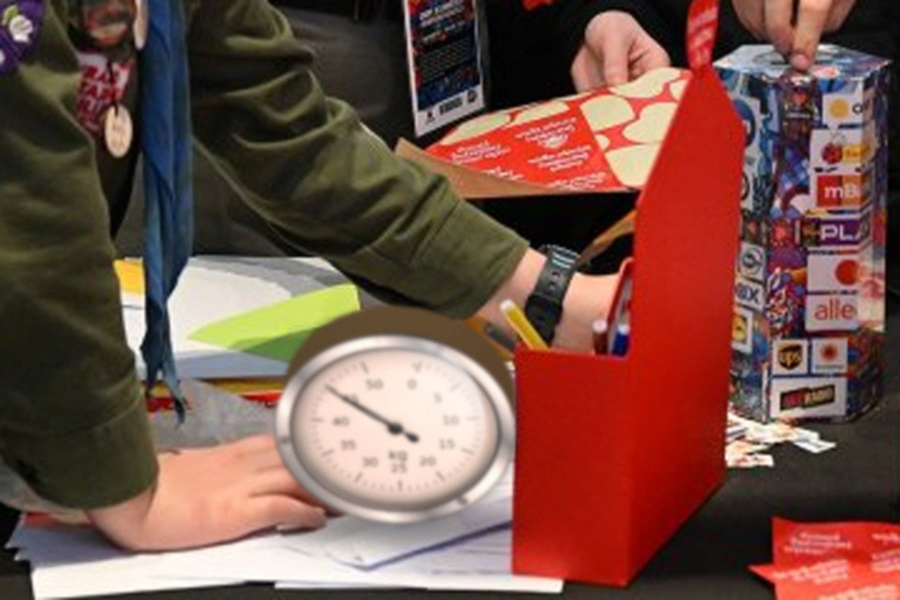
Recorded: {"value": 45, "unit": "kg"}
